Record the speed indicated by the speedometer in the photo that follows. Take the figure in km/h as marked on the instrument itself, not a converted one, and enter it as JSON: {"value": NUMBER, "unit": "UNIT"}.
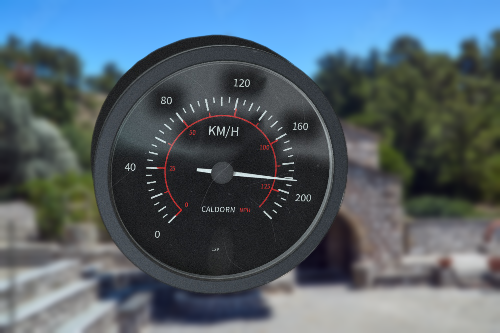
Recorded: {"value": 190, "unit": "km/h"}
